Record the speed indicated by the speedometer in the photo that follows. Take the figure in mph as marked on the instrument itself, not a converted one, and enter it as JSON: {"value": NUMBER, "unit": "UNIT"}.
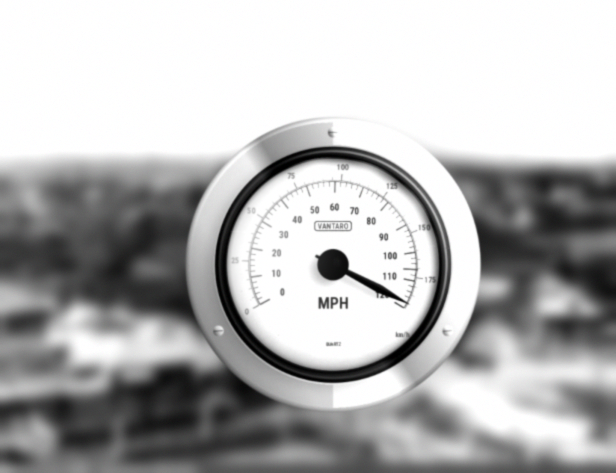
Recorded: {"value": 118, "unit": "mph"}
